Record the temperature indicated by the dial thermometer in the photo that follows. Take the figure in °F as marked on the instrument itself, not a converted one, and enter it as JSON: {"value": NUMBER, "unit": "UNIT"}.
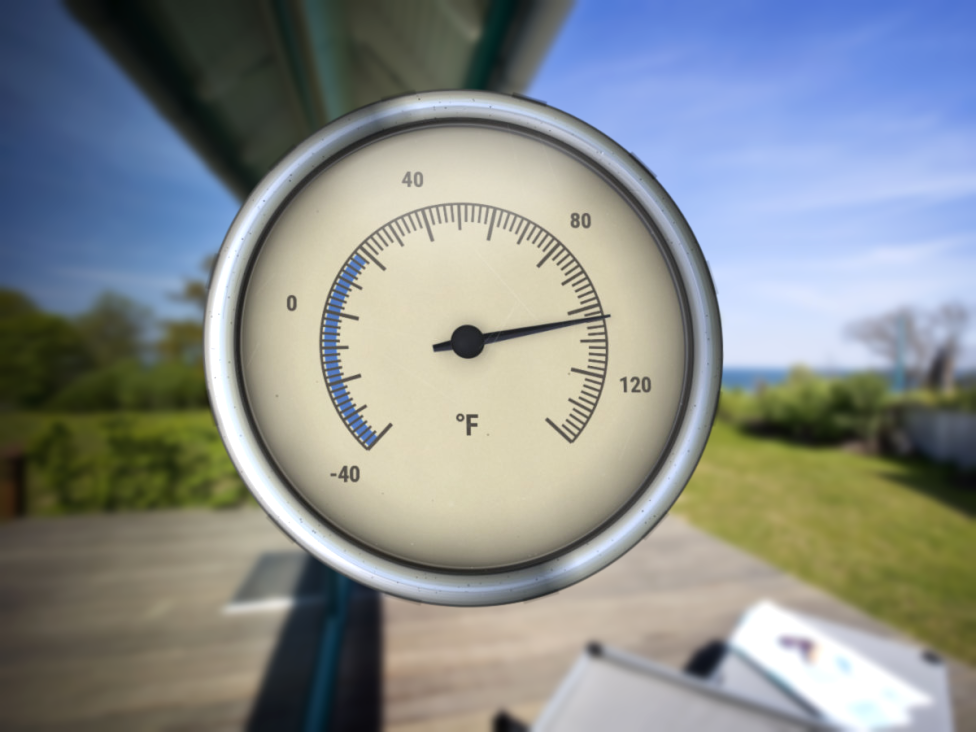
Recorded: {"value": 104, "unit": "°F"}
